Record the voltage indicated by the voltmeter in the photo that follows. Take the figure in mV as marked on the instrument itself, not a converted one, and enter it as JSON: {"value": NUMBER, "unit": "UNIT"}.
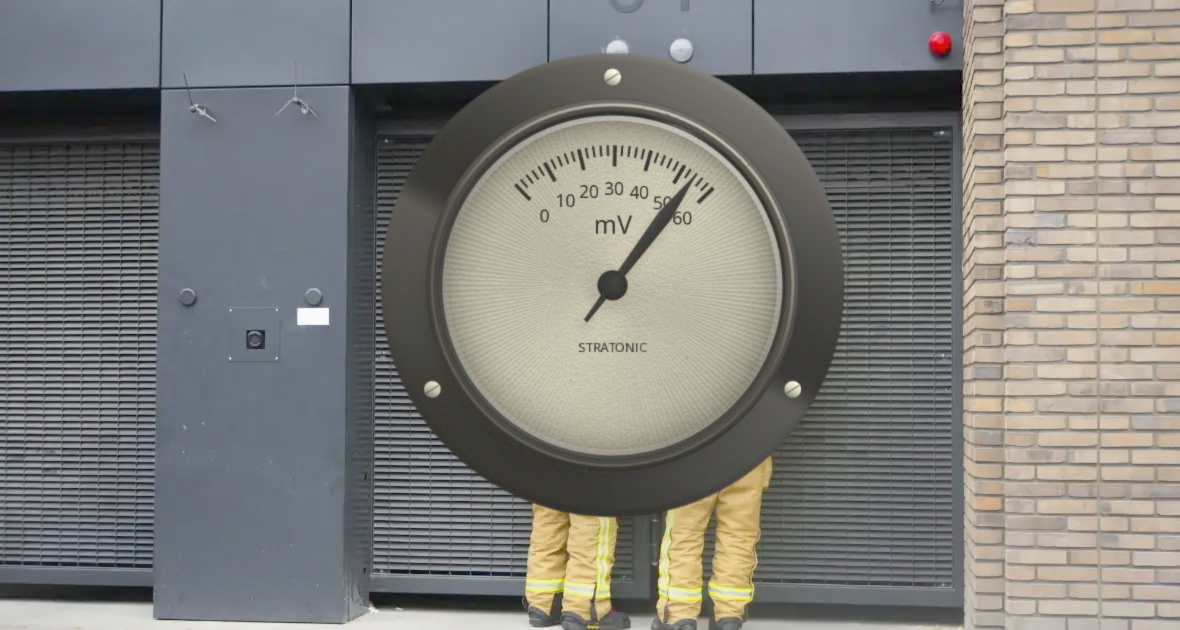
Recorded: {"value": 54, "unit": "mV"}
